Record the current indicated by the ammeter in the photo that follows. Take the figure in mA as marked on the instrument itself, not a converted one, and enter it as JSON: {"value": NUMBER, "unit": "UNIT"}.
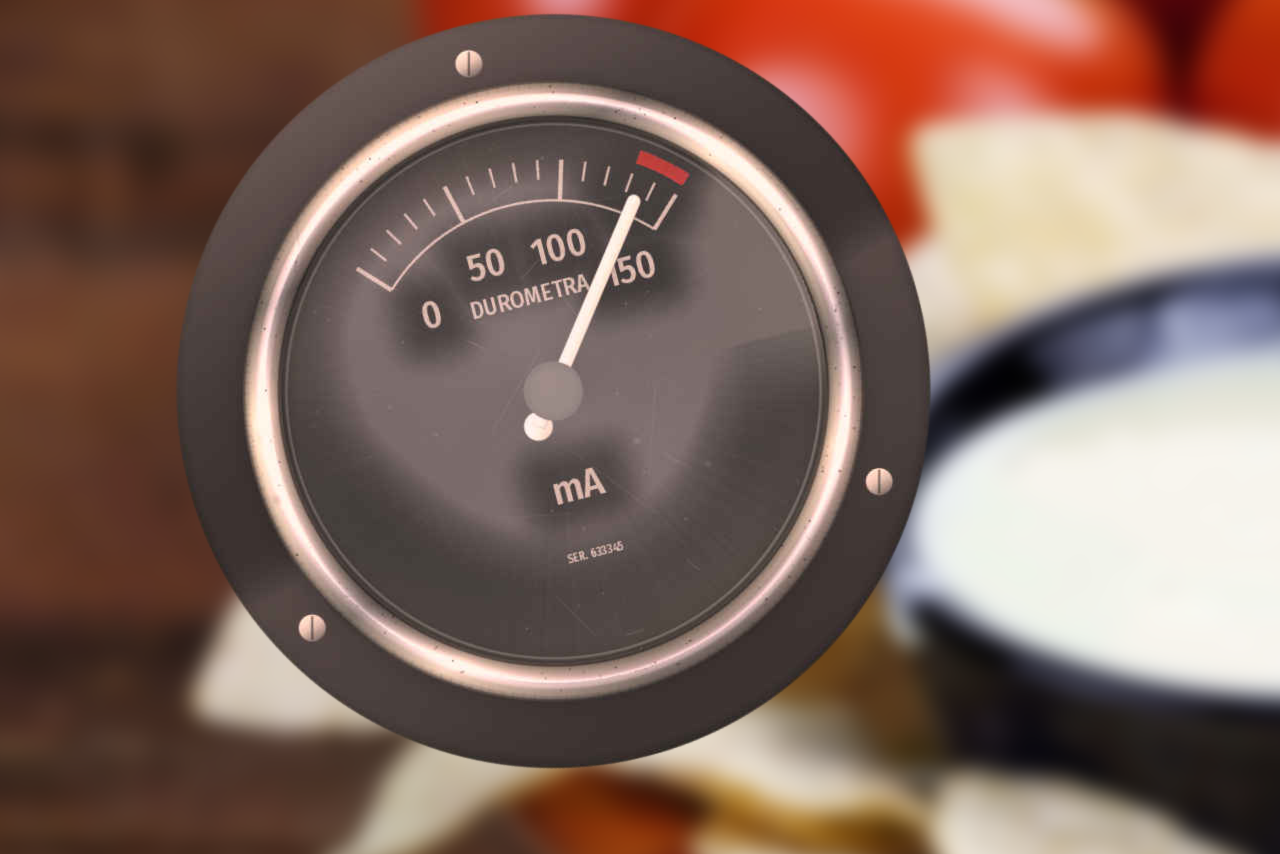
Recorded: {"value": 135, "unit": "mA"}
